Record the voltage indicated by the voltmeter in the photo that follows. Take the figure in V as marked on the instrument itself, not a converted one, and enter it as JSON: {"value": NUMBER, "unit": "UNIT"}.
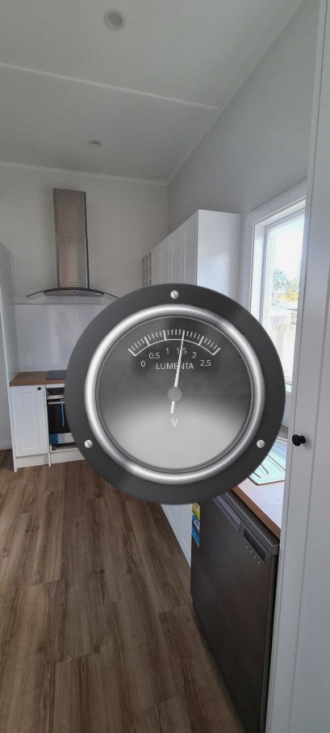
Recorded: {"value": 1.5, "unit": "V"}
